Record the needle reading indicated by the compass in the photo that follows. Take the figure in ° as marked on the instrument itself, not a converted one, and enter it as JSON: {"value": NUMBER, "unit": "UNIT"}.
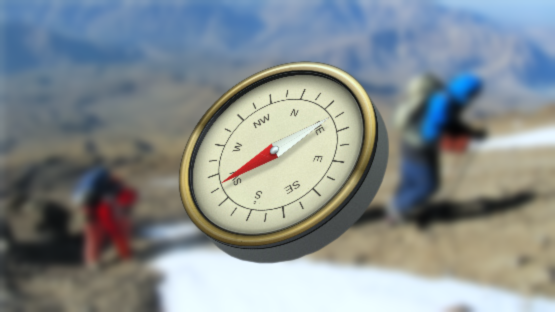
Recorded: {"value": 225, "unit": "°"}
